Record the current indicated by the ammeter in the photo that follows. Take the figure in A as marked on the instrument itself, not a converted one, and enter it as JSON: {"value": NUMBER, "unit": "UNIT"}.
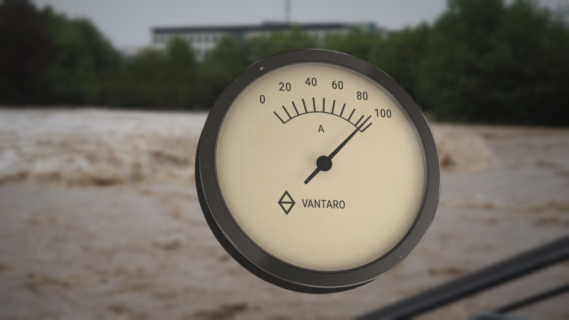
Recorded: {"value": 95, "unit": "A"}
